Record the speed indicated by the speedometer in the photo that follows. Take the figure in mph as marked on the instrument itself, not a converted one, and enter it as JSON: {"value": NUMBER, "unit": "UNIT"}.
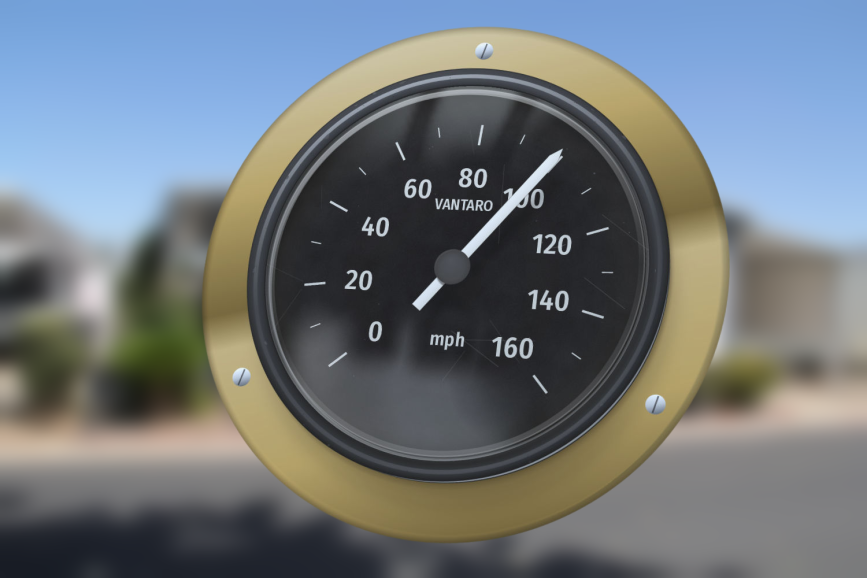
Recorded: {"value": 100, "unit": "mph"}
